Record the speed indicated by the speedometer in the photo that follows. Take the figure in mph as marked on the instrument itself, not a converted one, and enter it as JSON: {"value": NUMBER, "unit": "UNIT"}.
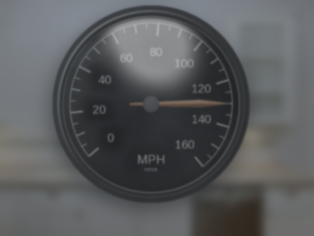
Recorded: {"value": 130, "unit": "mph"}
